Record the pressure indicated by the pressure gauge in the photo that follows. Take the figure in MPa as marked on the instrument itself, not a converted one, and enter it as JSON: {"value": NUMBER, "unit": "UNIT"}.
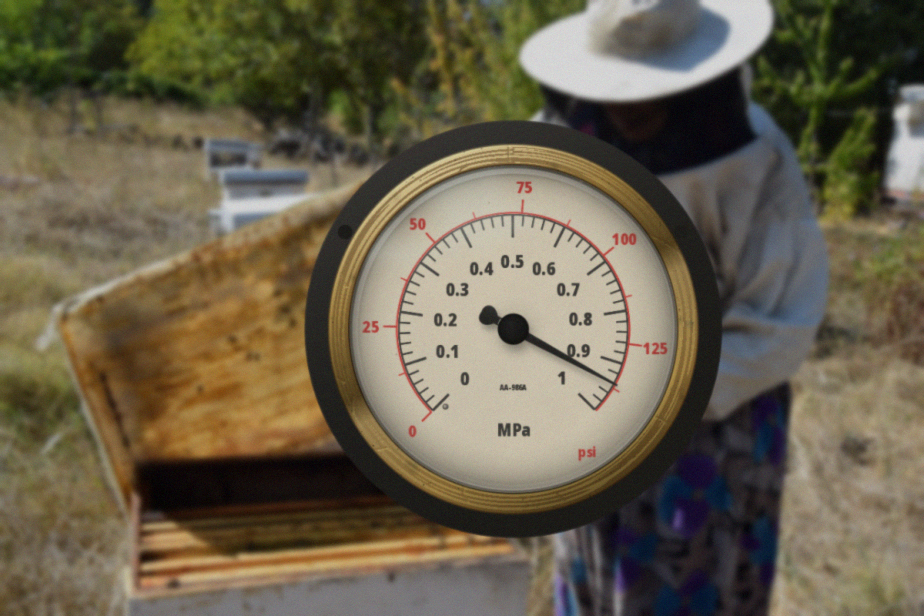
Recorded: {"value": 0.94, "unit": "MPa"}
